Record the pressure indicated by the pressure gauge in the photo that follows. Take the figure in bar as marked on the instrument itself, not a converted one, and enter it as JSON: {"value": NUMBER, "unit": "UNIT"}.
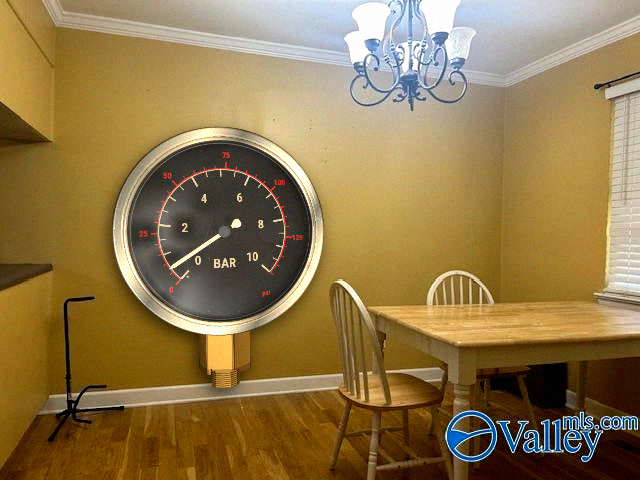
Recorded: {"value": 0.5, "unit": "bar"}
